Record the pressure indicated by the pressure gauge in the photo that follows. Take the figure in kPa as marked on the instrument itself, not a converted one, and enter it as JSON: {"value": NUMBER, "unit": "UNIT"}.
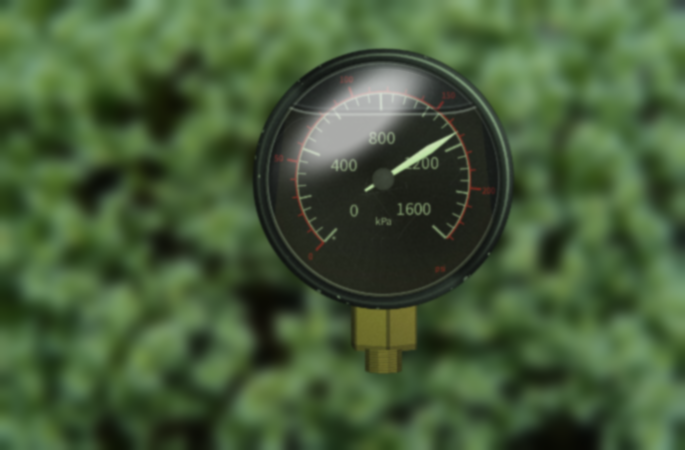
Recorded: {"value": 1150, "unit": "kPa"}
